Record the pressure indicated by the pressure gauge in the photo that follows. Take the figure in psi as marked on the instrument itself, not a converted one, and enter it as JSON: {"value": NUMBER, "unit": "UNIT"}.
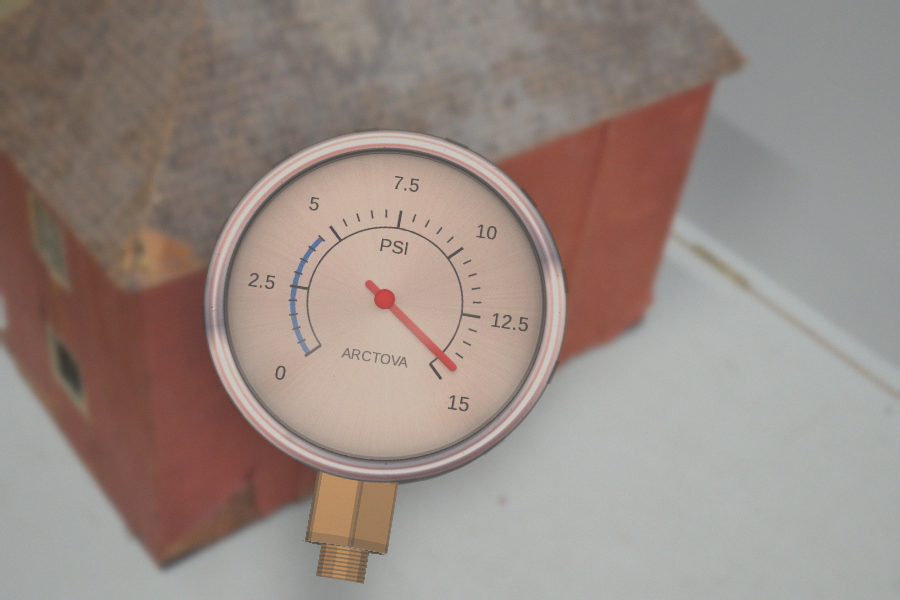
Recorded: {"value": 14.5, "unit": "psi"}
